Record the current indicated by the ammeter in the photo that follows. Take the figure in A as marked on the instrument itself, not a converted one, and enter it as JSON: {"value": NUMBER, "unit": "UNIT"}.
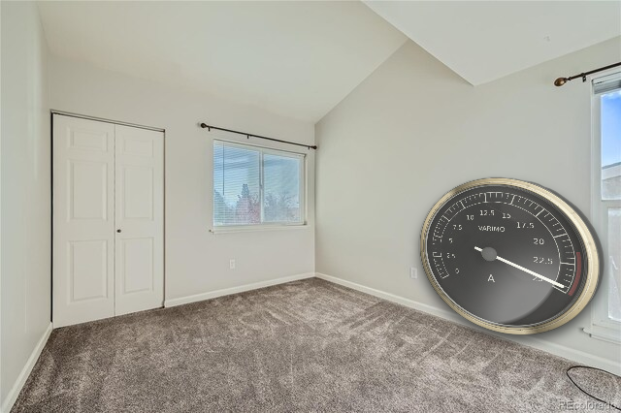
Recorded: {"value": 24.5, "unit": "A"}
